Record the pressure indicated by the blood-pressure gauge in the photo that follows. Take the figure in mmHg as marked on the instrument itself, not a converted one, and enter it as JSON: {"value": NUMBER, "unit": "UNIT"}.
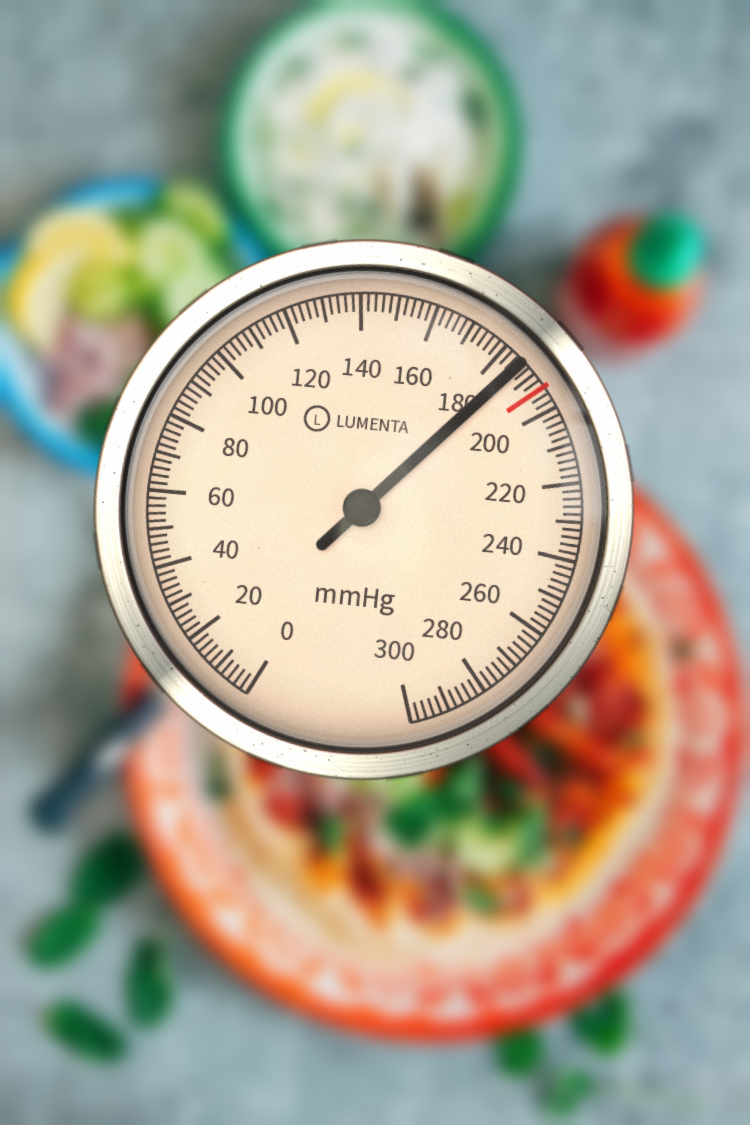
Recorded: {"value": 186, "unit": "mmHg"}
